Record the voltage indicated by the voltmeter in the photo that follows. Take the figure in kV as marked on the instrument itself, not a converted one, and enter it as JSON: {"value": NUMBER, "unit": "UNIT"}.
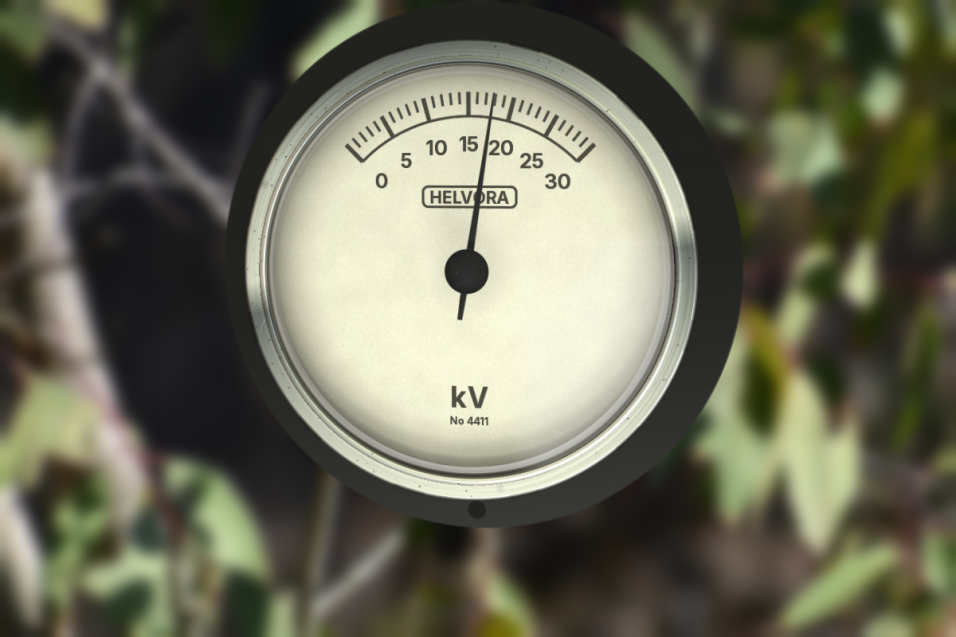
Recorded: {"value": 18, "unit": "kV"}
